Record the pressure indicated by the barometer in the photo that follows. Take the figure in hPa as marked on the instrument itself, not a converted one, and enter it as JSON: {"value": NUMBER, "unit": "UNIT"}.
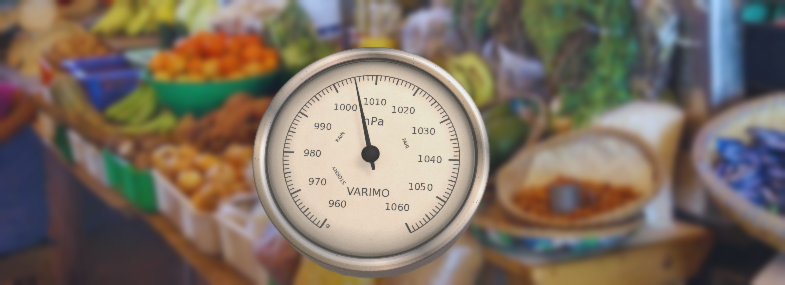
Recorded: {"value": 1005, "unit": "hPa"}
